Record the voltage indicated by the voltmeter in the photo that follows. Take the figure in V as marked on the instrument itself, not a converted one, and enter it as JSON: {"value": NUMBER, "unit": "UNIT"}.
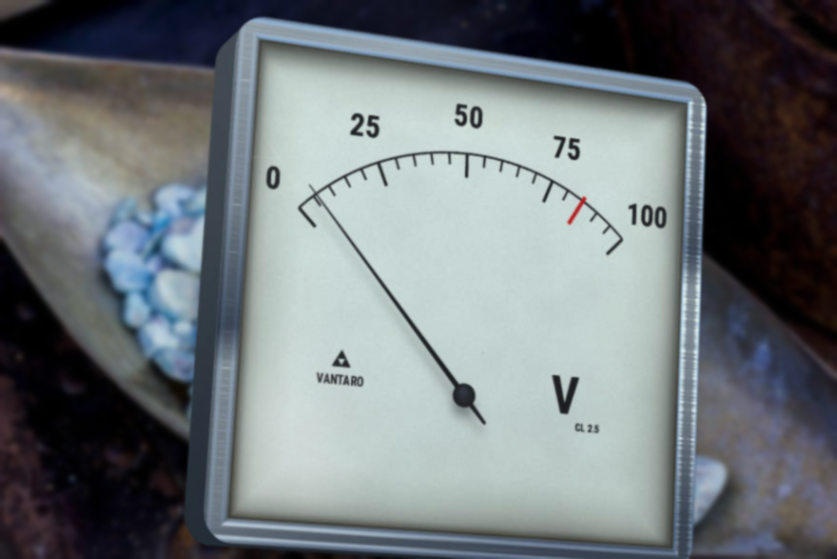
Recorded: {"value": 5, "unit": "V"}
